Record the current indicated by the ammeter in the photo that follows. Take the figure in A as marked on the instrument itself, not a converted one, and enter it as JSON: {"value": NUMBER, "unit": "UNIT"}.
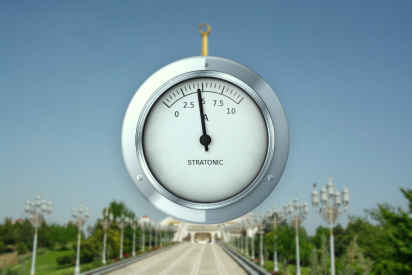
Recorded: {"value": 4.5, "unit": "A"}
